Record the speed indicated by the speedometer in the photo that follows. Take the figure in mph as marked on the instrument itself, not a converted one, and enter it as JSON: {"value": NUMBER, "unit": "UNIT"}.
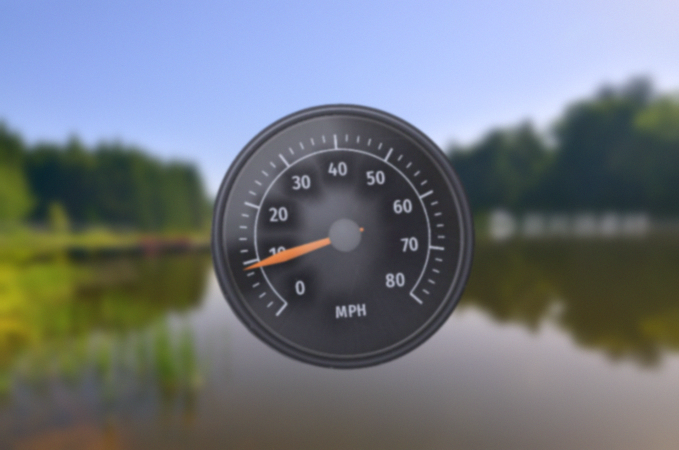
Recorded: {"value": 9, "unit": "mph"}
